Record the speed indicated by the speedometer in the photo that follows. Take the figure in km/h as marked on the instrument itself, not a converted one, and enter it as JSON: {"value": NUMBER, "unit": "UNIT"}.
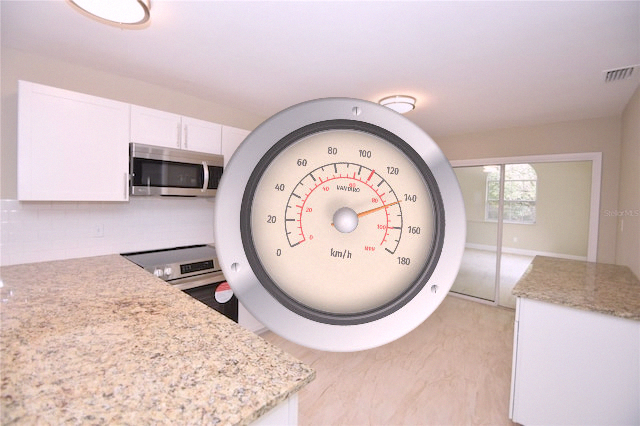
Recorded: {"value": 140, "unit": "km/h"}
